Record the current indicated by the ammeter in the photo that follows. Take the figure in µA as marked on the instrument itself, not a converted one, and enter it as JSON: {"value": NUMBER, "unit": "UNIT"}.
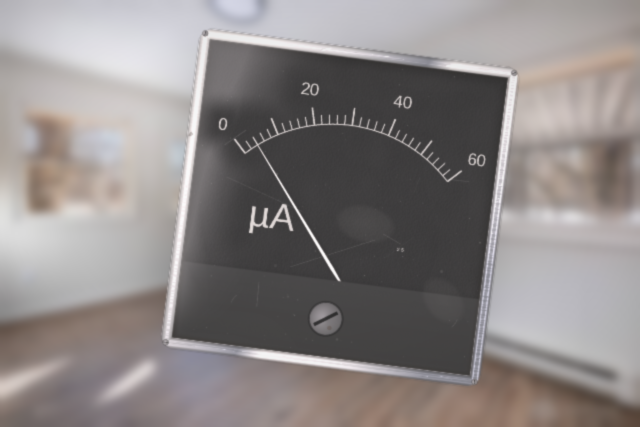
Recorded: {"value": 4, "unit": "µA"}
